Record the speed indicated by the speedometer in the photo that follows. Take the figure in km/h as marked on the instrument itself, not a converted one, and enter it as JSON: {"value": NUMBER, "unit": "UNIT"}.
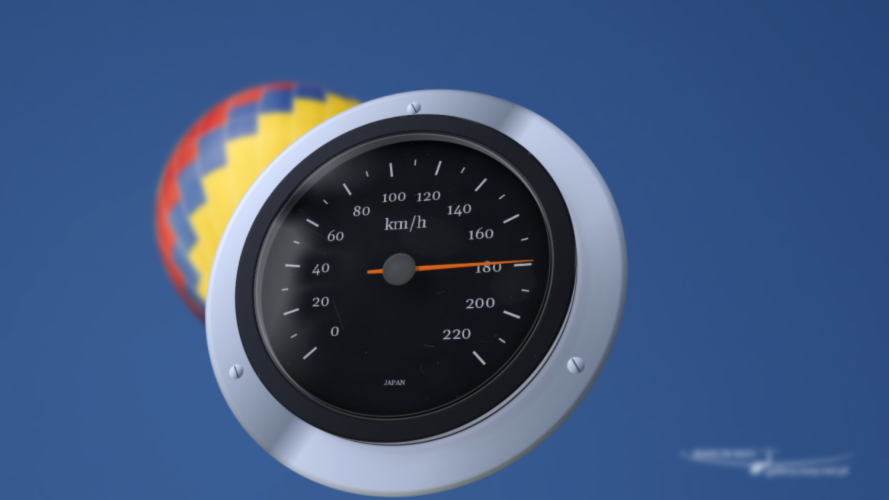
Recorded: {"value": 180, "unit": "km/h"}
